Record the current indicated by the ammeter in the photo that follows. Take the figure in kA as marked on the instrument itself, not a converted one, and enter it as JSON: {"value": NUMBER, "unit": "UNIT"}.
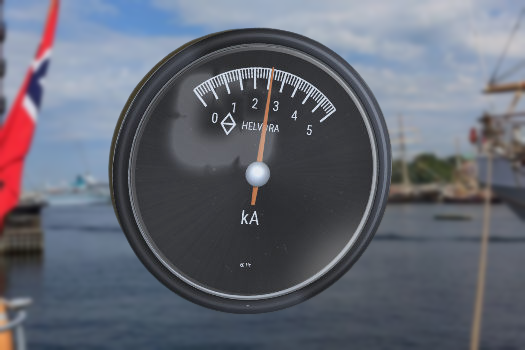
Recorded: {"value": 2.5, "unit": "kA"}
